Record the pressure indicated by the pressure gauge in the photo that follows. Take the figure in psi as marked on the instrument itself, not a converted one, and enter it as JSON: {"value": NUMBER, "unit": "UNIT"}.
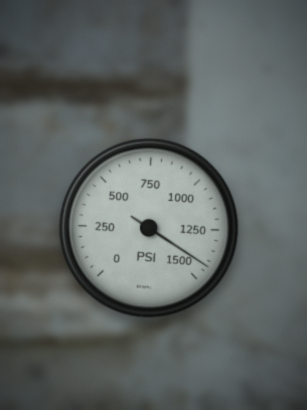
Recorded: {"value": 1425, "unit": "psi"}
